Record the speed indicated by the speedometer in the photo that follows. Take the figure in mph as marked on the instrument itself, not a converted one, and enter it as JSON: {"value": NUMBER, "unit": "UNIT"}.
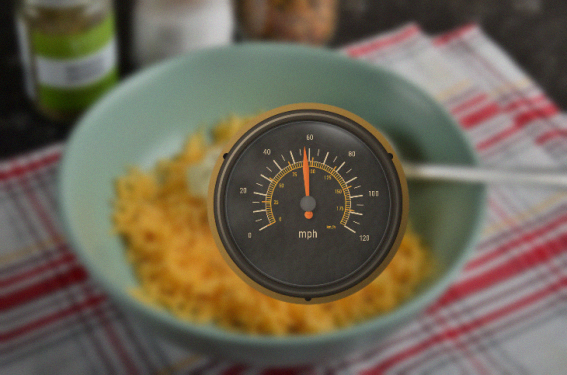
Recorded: {"value": 57.5, "unit": "mph"}
